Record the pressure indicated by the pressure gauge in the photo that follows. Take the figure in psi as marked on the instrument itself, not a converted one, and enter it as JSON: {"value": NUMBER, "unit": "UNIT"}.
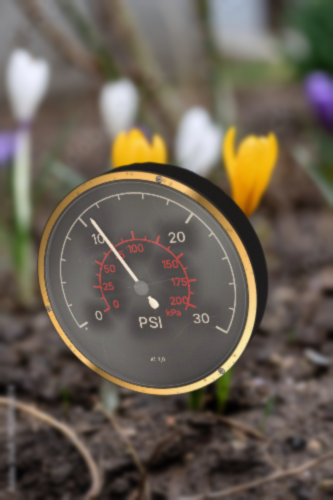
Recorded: {"value": 11, "unit": "psi"}
